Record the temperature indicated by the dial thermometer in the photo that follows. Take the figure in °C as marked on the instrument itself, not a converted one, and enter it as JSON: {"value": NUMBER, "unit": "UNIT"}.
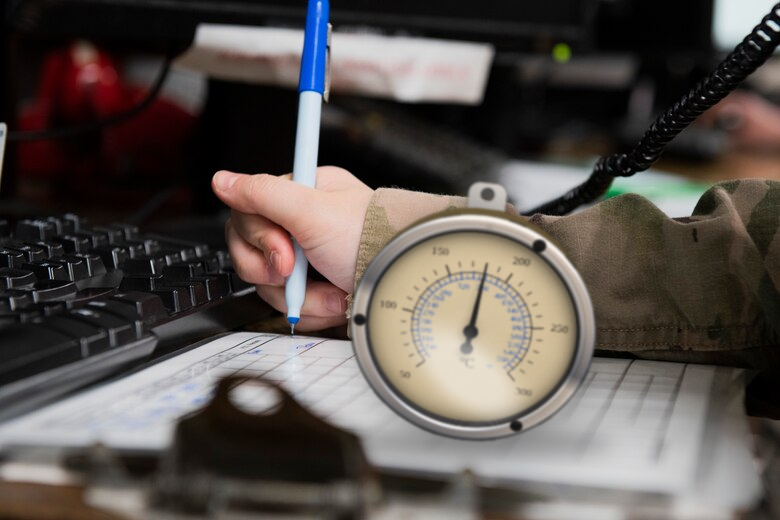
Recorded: {"value": 180, "unit": "°C"}
